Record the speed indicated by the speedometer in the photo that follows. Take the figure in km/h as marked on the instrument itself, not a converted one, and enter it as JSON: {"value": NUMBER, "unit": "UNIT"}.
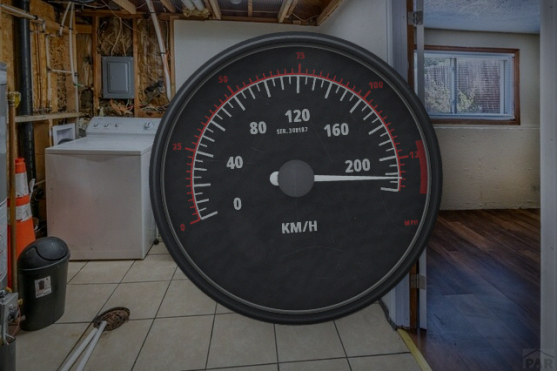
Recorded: {"value": 212.5, "unit": "km/h"}
